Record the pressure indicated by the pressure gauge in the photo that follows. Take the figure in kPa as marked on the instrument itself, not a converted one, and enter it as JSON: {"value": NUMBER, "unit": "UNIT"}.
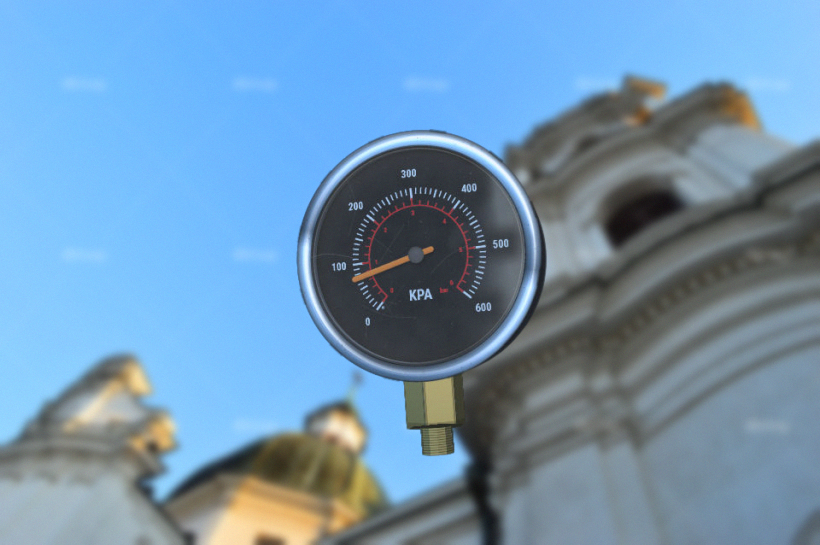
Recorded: {"value": 70, "unit": "kPa"}
